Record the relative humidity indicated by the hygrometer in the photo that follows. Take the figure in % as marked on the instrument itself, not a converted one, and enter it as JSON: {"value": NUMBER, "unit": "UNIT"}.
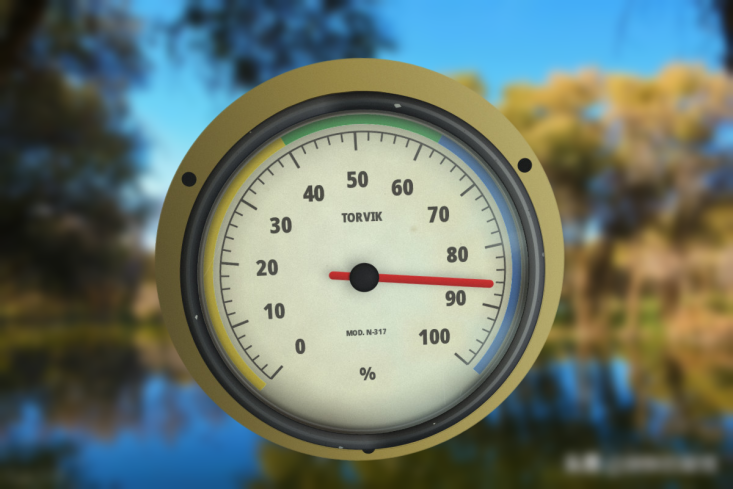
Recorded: {"value": 86, "unit": "%"}
